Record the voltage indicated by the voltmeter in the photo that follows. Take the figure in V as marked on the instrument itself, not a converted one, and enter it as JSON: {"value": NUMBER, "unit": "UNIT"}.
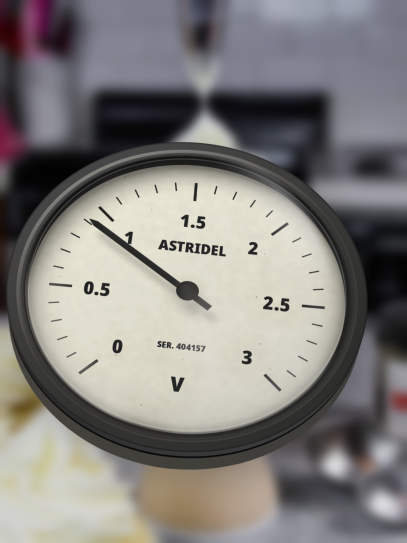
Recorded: {"value": 0.9, "unit": "V"}
